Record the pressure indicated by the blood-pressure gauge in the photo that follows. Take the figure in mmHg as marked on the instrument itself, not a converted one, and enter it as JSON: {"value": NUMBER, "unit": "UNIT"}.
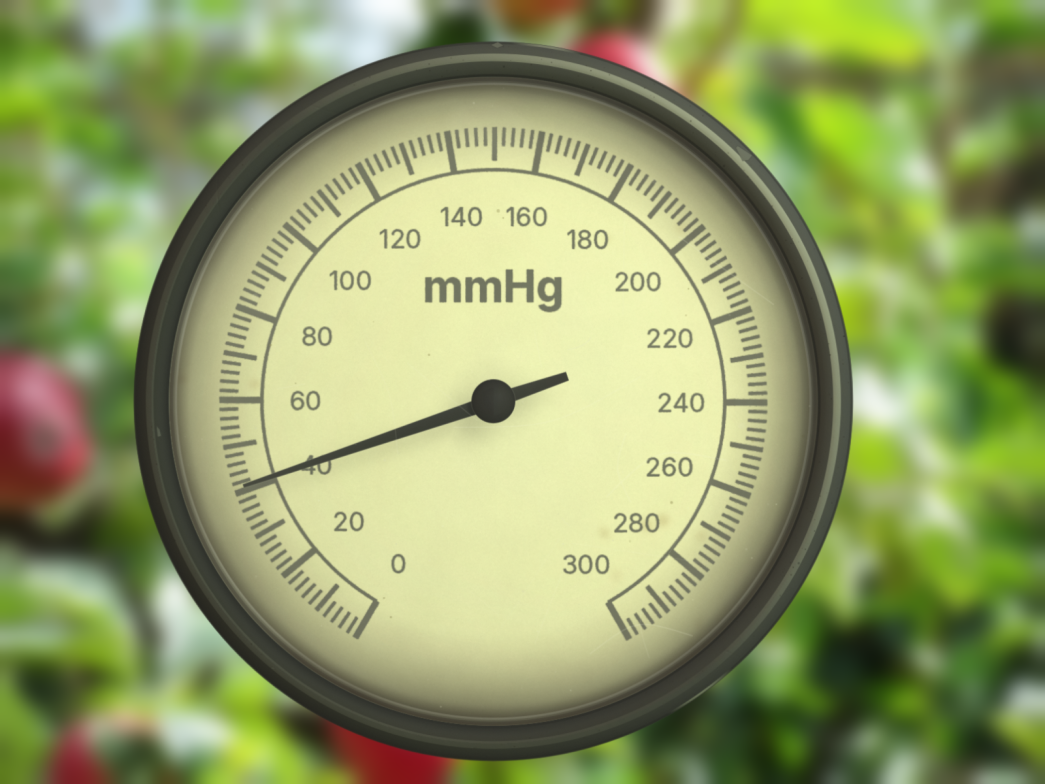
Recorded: {"value": 41, "unit": "mmHg"}
